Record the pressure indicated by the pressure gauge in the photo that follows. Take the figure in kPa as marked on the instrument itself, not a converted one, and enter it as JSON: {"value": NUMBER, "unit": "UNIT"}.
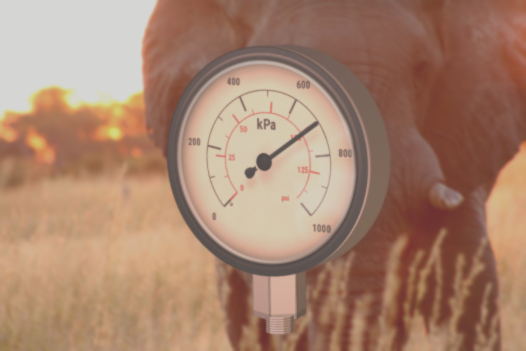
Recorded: {"value": 700, "unit": "kPa"}
